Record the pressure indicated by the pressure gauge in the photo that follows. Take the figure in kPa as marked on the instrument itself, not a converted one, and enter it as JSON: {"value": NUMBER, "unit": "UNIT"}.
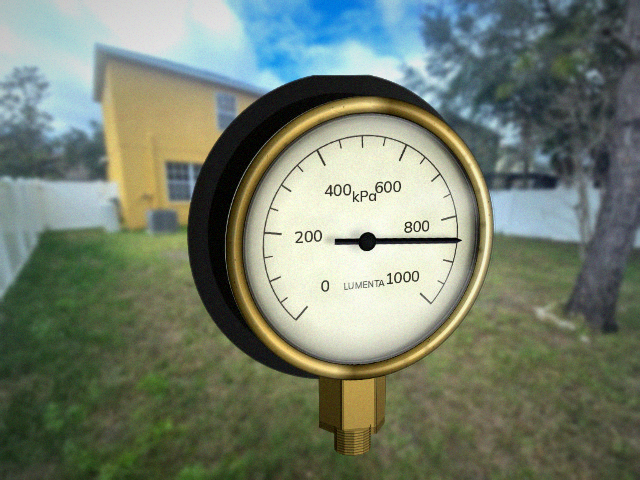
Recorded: {"value": 850, "unit": "kPa"}
